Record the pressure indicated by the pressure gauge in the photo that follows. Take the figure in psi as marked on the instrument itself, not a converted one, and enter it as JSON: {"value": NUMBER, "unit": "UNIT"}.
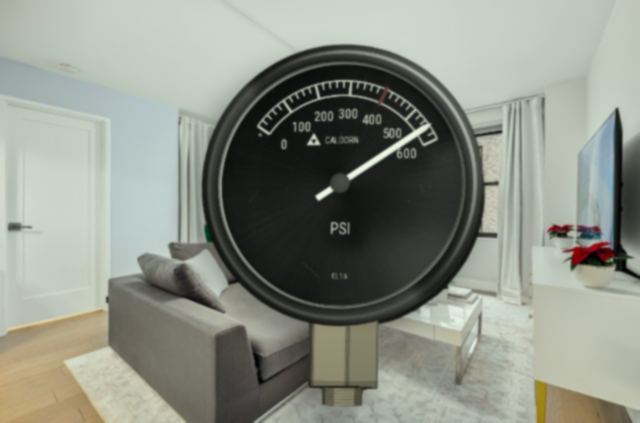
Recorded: {"value": 560, "unit": "psi"}
